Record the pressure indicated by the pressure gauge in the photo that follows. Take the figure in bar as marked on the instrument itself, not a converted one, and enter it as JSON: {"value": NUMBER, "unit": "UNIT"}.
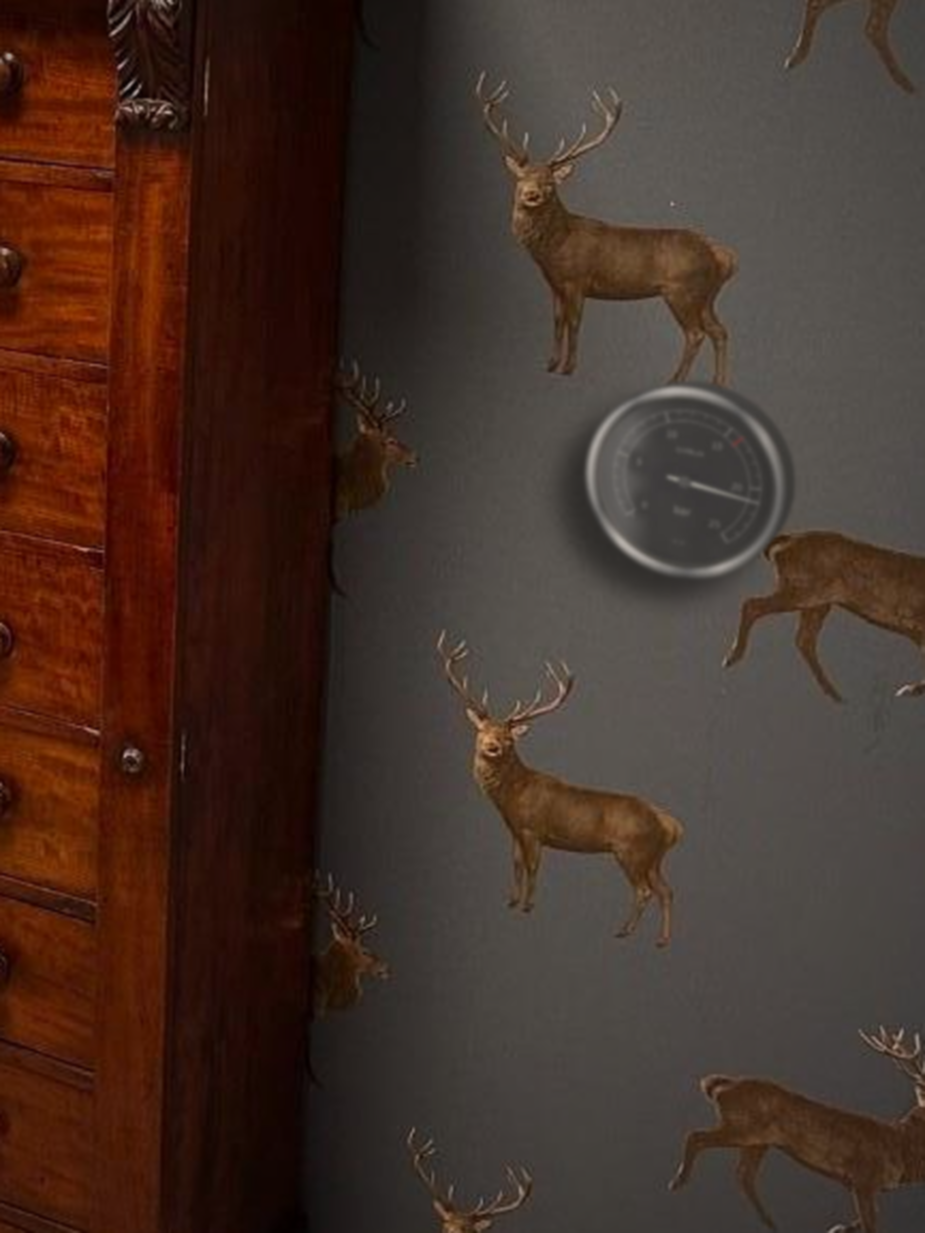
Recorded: {"value": 21, "unit": "bar"}
